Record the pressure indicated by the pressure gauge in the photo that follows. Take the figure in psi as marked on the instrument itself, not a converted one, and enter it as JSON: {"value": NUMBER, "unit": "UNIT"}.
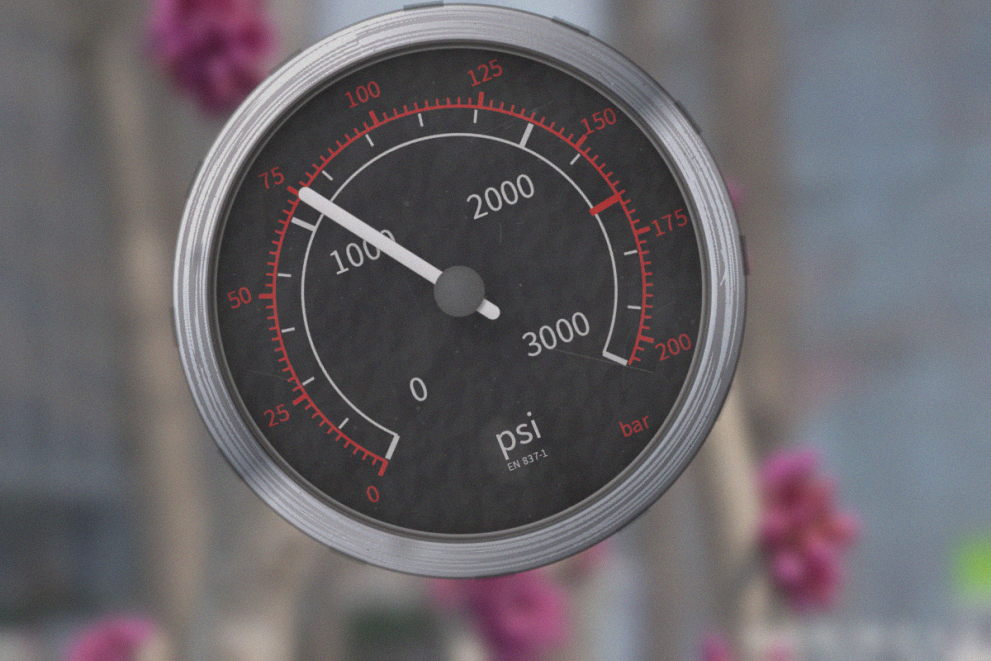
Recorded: {"value": 1100, "unit": "psi"}
